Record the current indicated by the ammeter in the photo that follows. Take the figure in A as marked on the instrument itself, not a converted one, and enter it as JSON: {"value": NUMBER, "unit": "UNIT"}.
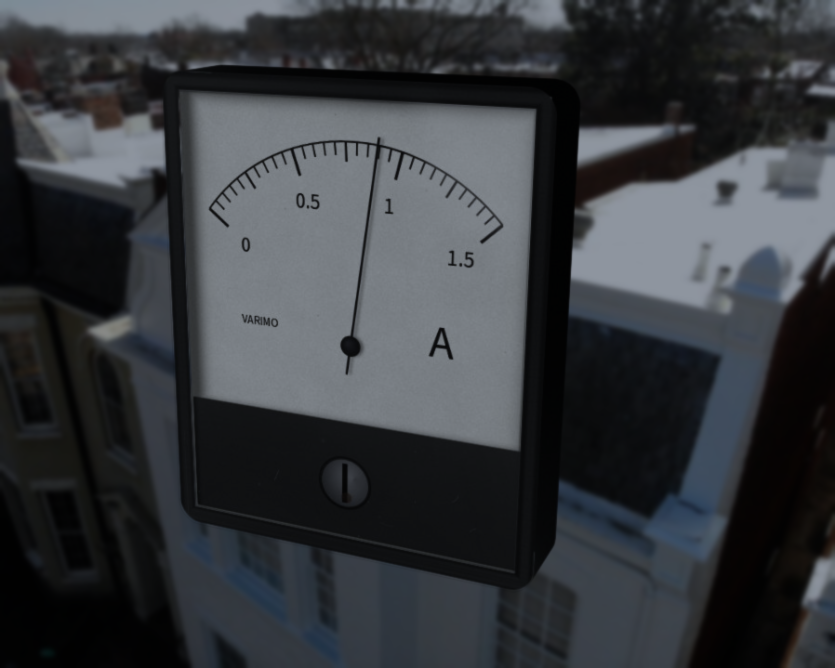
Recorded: {"value": 0.9, "unit": "A"}
